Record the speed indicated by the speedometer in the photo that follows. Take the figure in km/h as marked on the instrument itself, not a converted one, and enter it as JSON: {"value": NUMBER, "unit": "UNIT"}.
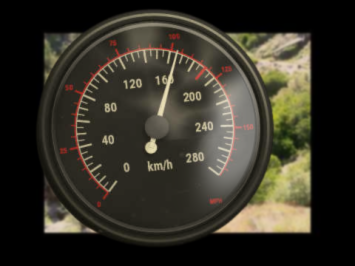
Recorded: {"value": 165, "unit": "km/h"}
